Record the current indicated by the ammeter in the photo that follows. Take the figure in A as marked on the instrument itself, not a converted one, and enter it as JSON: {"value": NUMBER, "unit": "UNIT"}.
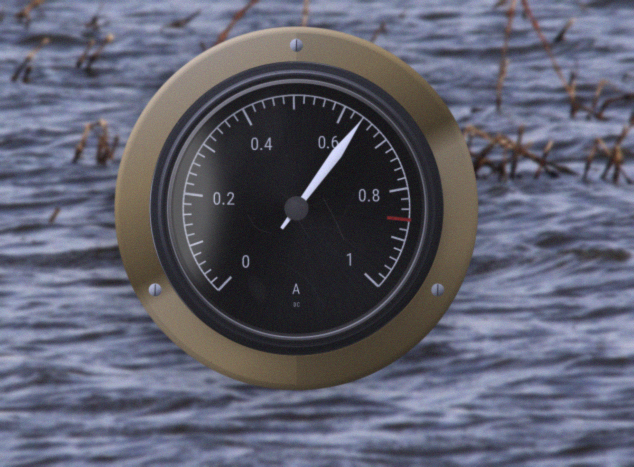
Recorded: {"value": 0.64, "unit": "A"}
